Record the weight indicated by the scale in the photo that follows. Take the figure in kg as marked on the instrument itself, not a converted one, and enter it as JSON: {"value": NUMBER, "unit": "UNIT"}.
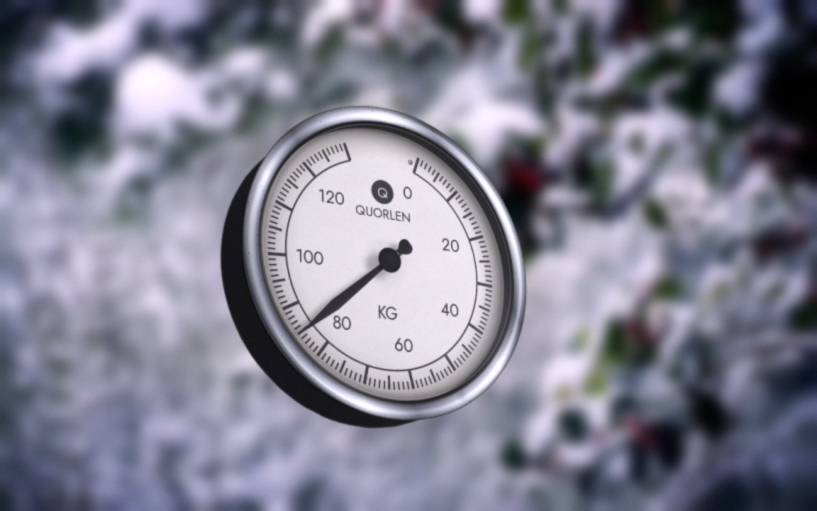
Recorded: {"value": 85, "unit": "kg"}
